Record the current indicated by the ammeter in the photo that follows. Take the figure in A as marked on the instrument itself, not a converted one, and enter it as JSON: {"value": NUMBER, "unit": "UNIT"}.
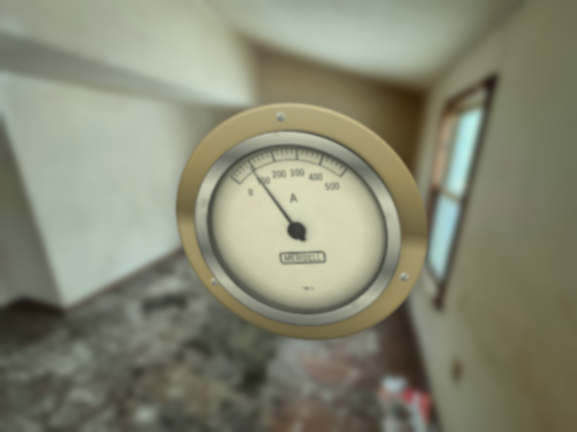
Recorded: {"value": 100, "unit": "A"}
